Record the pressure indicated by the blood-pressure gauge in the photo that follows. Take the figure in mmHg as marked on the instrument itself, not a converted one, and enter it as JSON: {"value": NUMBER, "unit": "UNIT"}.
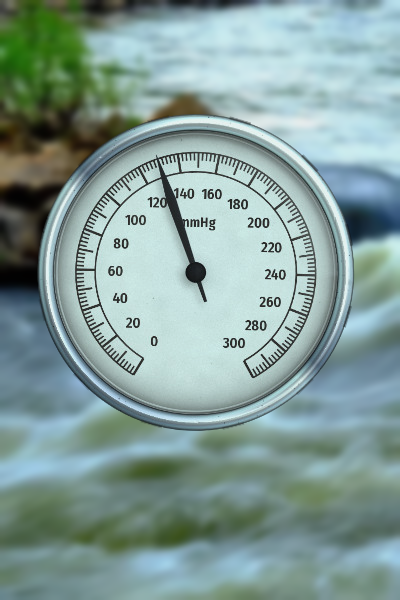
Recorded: {"value": 130, "unit": "mmHg"}
